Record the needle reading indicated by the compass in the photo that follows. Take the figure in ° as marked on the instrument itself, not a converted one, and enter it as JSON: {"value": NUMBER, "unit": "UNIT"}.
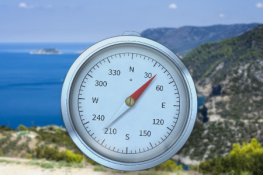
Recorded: {"value": 40, "unit": "°"}
